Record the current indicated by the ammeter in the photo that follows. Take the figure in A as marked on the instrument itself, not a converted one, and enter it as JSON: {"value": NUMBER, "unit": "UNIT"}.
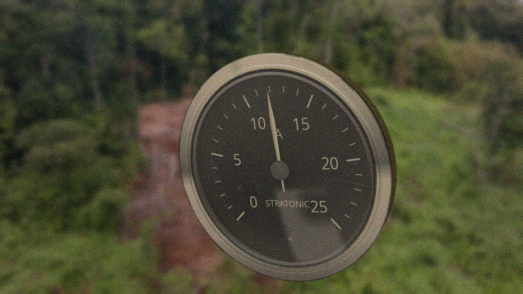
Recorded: {"value": 12, "unit": "A"}
